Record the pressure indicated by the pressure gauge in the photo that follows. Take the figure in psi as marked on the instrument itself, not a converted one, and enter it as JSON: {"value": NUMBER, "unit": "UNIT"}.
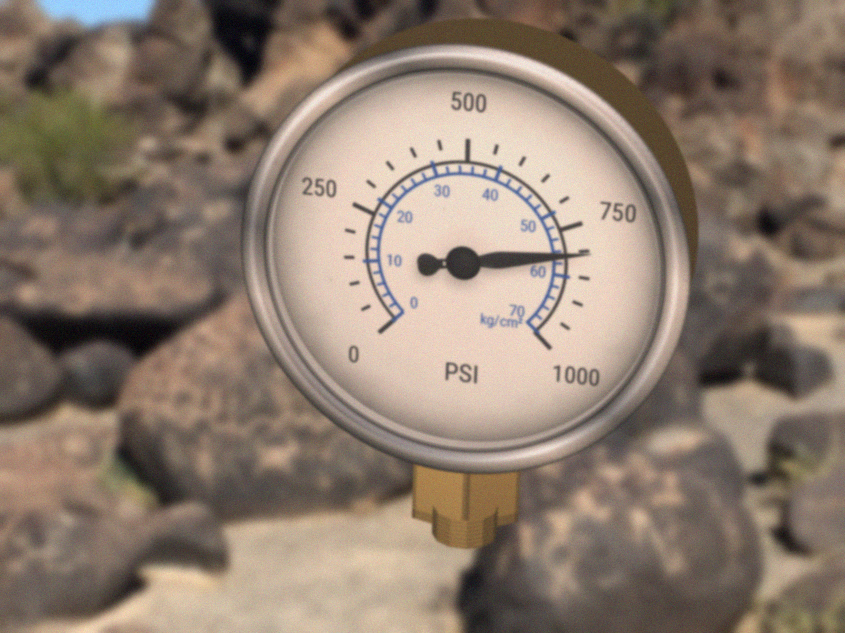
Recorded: {"value": 800, "unit": "psi"}
